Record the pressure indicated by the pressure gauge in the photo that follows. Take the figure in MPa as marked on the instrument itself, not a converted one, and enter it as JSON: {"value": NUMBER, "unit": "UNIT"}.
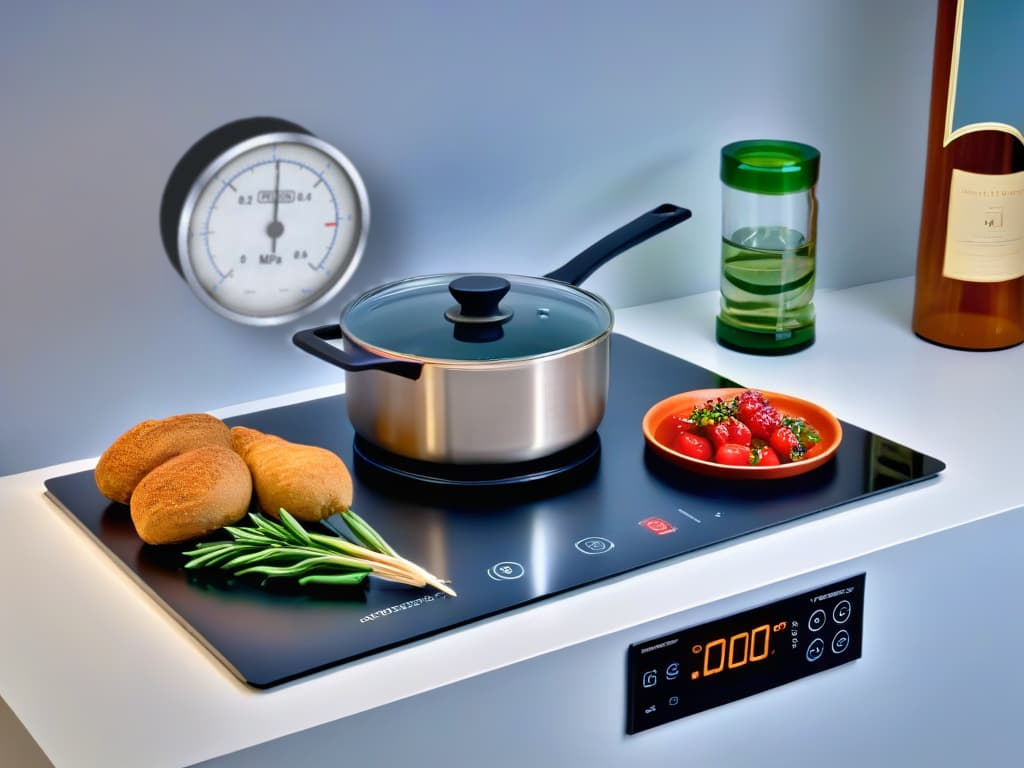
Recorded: {"value": 0.3, "unit": "MPa"}
